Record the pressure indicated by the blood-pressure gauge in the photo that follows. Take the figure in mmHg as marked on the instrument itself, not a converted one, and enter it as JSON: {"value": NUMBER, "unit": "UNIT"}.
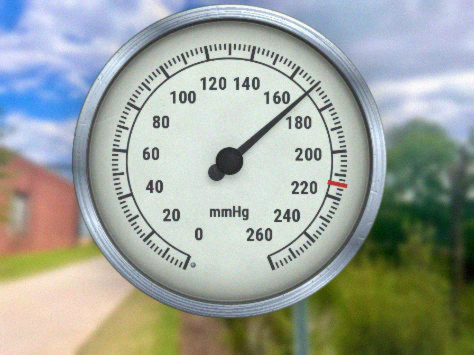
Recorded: {"value": 170, "unit": "mmHg"}
